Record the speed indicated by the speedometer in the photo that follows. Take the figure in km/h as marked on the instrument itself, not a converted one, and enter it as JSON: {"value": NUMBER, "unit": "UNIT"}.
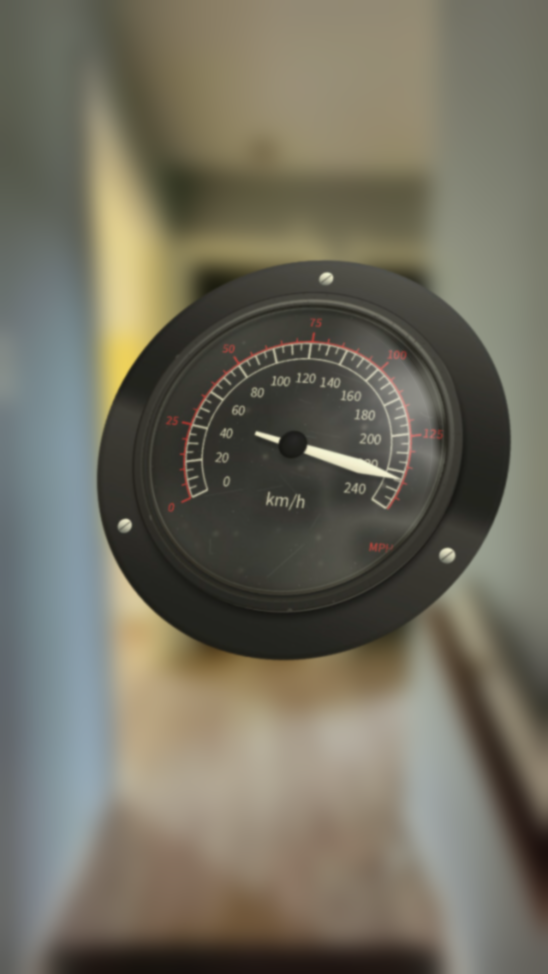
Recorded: {"value": 225, "unit": "km/h"}
